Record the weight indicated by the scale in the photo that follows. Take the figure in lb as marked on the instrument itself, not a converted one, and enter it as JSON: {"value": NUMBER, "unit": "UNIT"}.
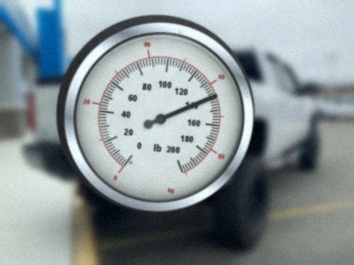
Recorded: {"value": 140, "unit": "lb"}
